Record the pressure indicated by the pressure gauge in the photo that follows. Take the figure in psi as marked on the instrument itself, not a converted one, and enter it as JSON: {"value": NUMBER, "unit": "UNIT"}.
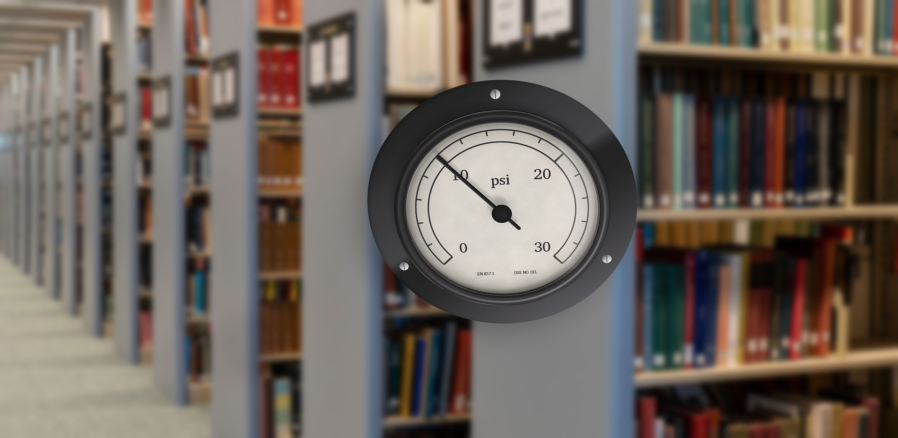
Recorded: {"value": 10, "unit": "psi"}
